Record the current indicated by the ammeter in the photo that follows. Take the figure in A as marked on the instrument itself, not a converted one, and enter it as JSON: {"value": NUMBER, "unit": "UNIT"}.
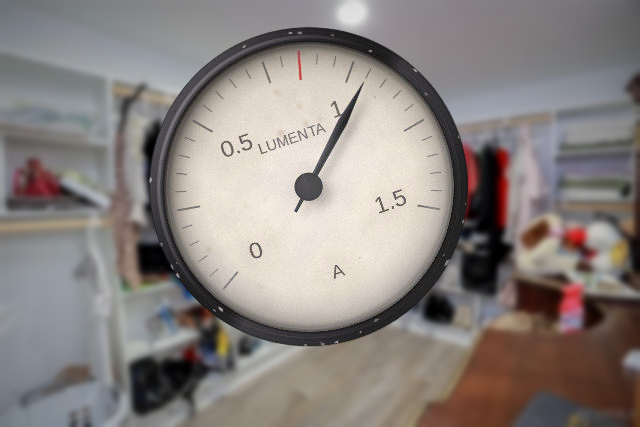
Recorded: {"value": 1.05, "unit": "A"}
